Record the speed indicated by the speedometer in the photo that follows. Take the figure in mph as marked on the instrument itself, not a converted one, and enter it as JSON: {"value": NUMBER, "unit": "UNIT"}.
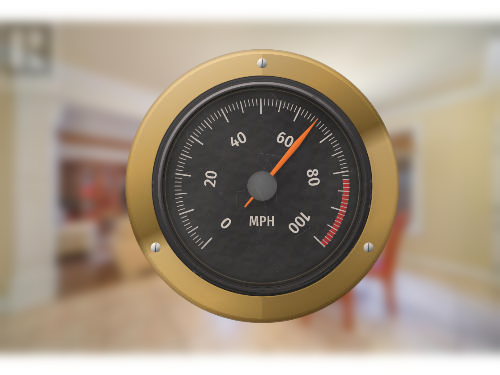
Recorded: {"value": 65, "unit": "mph"}
